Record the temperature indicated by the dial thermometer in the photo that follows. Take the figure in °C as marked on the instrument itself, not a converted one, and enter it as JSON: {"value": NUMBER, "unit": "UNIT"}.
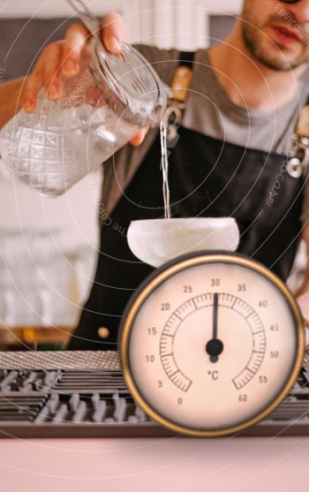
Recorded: {"value": 30, "unit": "°C"}
